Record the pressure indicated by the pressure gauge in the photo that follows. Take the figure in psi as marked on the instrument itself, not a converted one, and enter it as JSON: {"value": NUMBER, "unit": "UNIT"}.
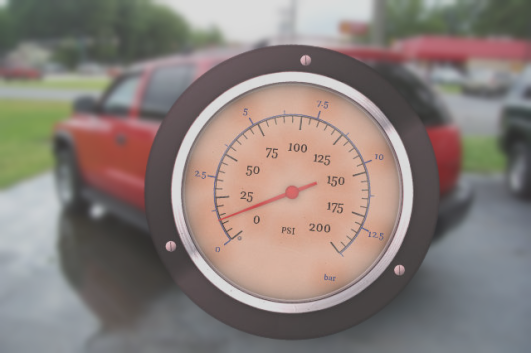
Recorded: {"value": 12.5, "unit": "psi"}
